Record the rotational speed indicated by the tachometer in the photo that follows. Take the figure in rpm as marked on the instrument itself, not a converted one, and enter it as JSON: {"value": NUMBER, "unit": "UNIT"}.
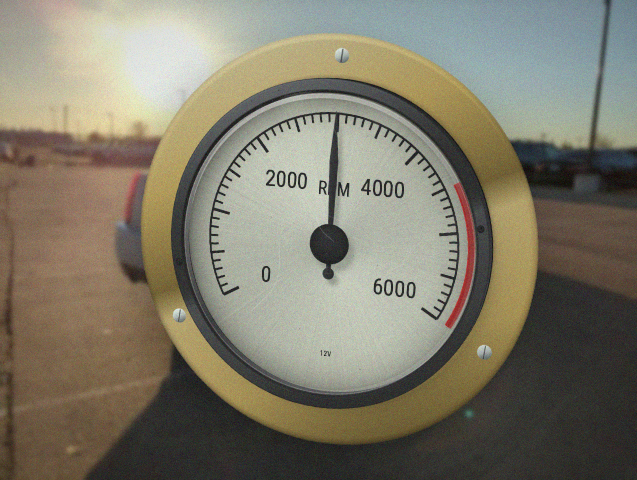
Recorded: {"value": 3000, "unit": "rpm"}
